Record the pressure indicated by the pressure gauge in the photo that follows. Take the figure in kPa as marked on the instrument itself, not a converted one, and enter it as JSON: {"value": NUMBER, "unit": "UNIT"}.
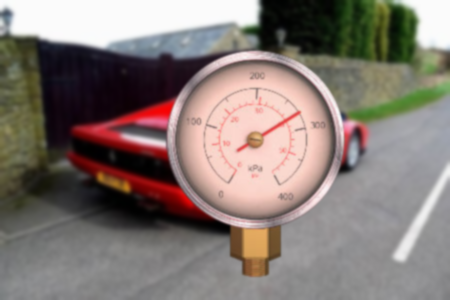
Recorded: {"value": 275, "unit": "kPa"}
